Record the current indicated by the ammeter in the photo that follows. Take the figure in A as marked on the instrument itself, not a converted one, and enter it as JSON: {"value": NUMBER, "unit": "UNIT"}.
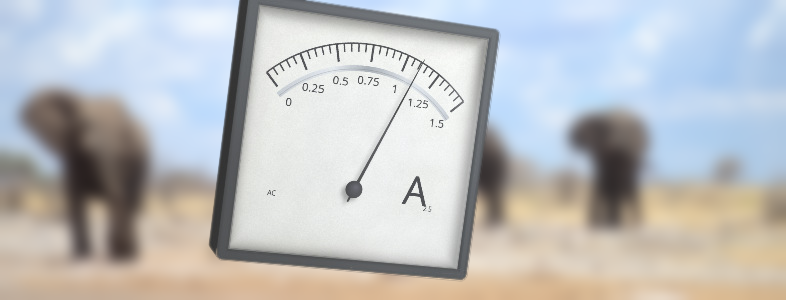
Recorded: {"value": 1.1, "unit": "A"}
